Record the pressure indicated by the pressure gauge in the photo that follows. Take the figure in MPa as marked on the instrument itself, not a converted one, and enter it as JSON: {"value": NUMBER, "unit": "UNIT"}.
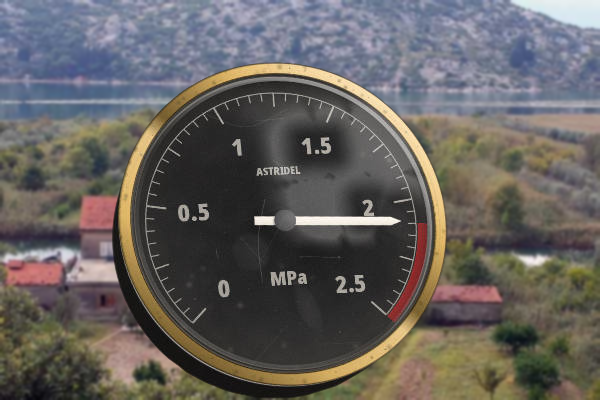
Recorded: {"value": 2.1, "unit": "MPa"}
